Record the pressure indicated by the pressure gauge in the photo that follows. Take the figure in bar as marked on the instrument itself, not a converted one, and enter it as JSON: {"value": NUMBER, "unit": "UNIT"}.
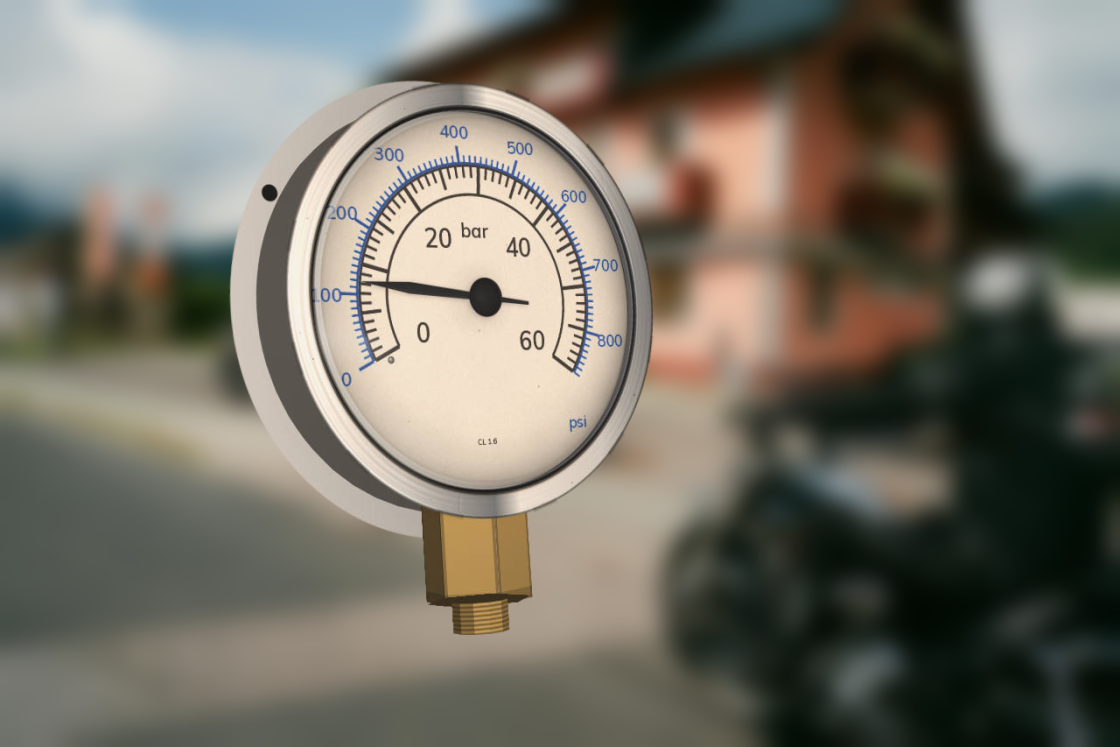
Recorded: {"value": 8, "unit": "bar"}
